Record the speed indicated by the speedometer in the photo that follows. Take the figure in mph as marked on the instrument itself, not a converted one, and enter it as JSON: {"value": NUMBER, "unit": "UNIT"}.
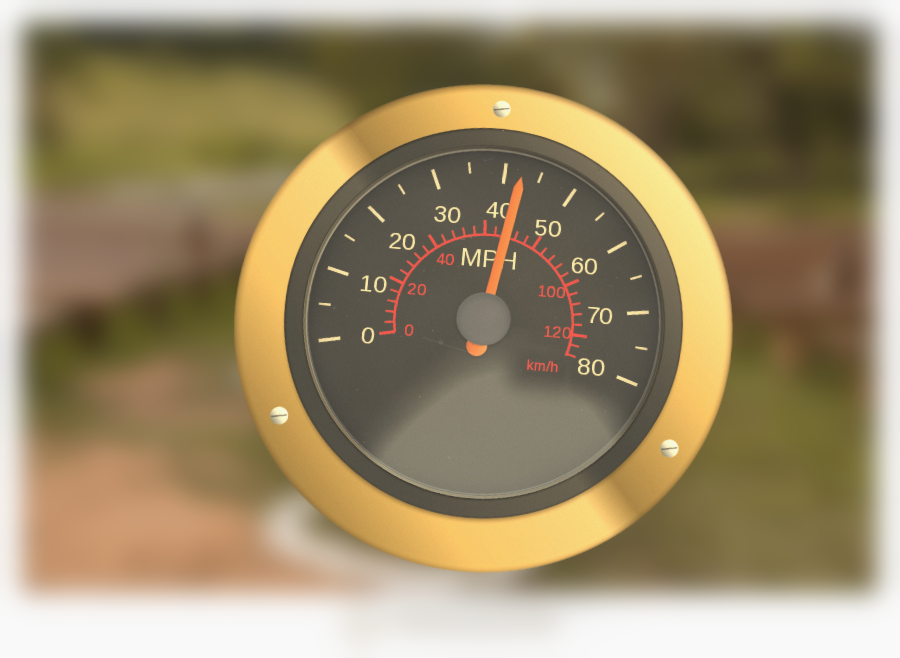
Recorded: {"value": 42.5, "unit": "mph"}
